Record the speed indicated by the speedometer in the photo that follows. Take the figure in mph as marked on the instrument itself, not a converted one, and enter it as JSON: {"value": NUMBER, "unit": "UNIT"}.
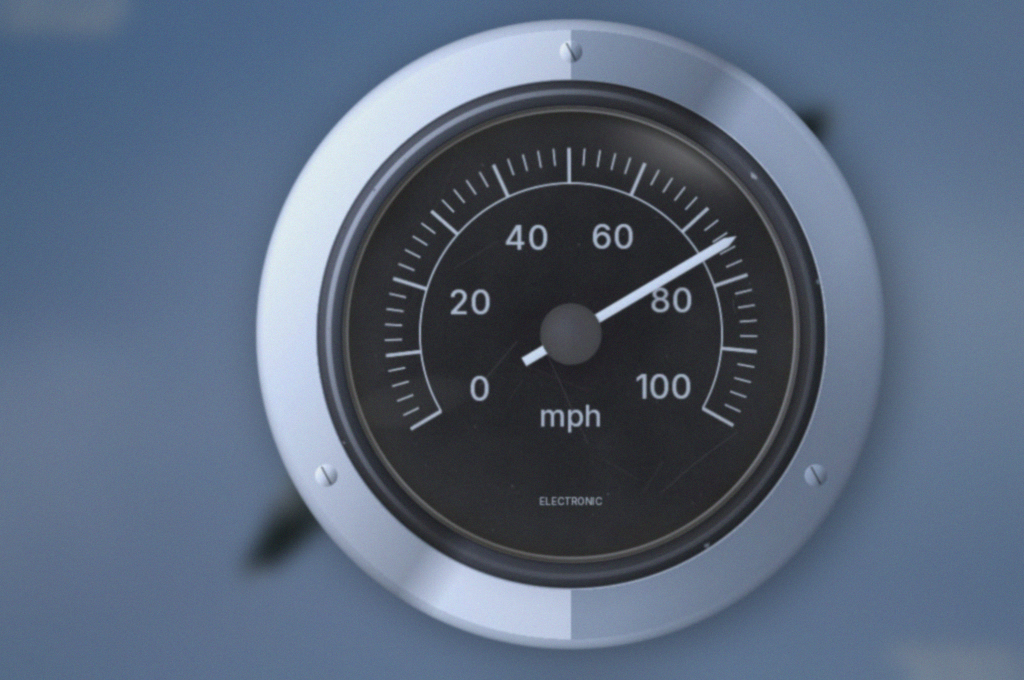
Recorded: {"value": 75, "unit": "mph"}
